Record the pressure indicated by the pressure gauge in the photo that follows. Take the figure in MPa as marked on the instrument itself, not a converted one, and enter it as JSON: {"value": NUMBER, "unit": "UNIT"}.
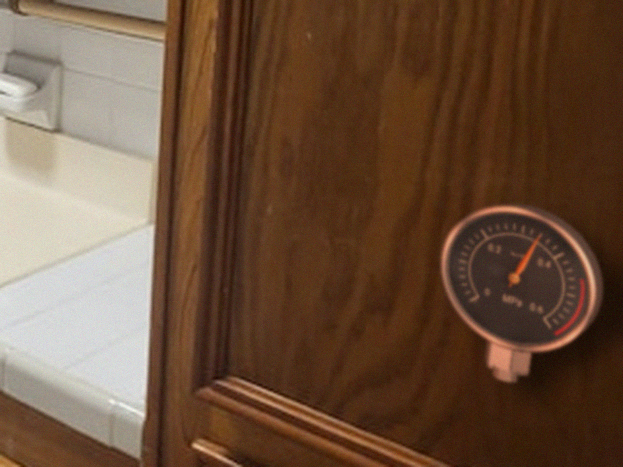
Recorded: {"value": 0.34, "unit": "MPa"}
